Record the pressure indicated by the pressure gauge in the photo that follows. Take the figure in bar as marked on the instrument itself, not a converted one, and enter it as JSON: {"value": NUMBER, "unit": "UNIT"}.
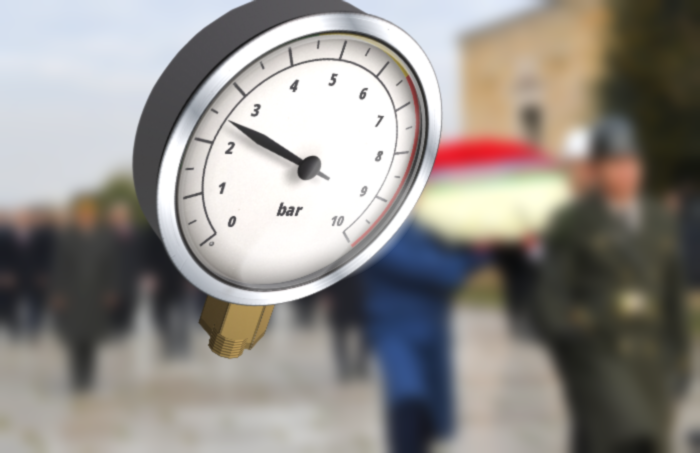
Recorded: {"value": 2.5, "unit": "bar"}
